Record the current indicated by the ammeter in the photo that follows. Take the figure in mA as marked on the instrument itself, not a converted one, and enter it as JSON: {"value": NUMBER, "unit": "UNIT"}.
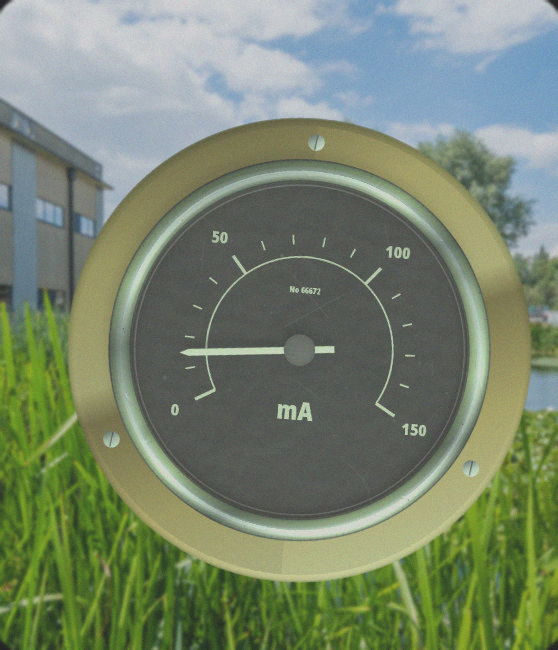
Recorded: {"value": 15, "unit": "mA"}
